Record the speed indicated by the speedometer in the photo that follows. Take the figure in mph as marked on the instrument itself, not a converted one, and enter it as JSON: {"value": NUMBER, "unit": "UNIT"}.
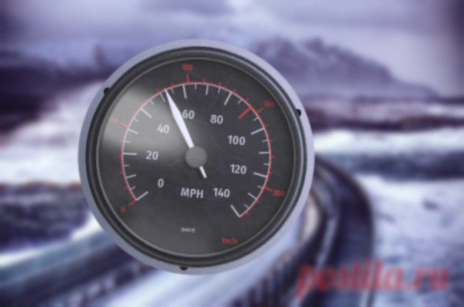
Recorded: {"value": 52.5, "unit": "mph"}
